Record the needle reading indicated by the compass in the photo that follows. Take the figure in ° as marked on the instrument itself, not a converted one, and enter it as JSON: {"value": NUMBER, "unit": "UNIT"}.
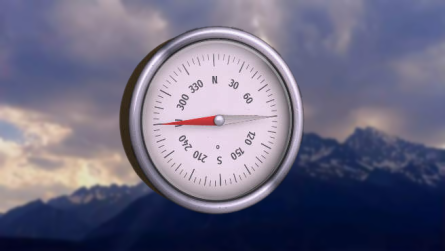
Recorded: {"value": 270, "unit": "°"}
